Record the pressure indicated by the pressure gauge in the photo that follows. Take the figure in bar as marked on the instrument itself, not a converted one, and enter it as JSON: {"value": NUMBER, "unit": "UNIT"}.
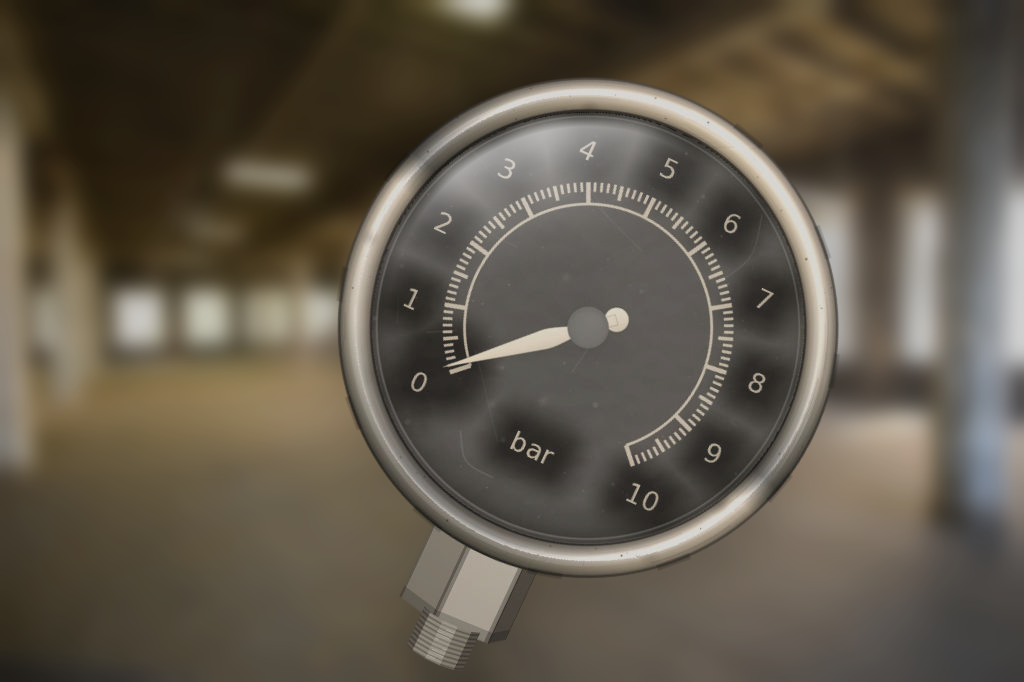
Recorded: {"value": 0.1, "unit": "bar"}
